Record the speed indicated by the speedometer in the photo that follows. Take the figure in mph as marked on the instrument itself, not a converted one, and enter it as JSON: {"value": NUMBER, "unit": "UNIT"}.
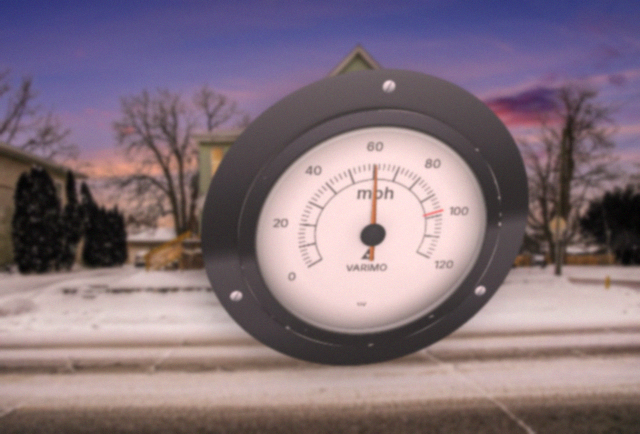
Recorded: {"value": 60, "unit": "mph"}
